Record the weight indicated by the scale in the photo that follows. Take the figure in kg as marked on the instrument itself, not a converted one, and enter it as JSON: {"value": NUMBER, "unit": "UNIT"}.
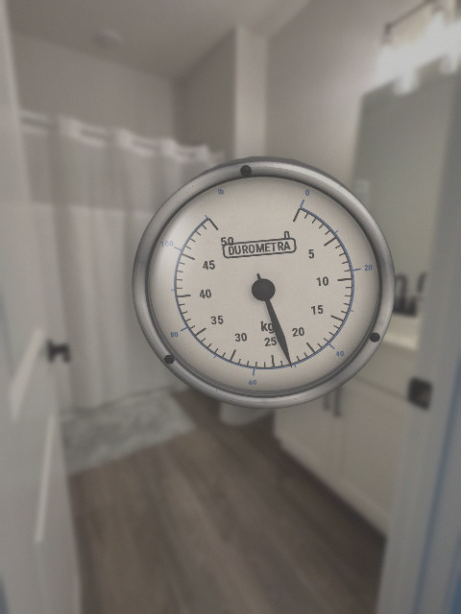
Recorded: {"value": 23, "unit": "kg"}
